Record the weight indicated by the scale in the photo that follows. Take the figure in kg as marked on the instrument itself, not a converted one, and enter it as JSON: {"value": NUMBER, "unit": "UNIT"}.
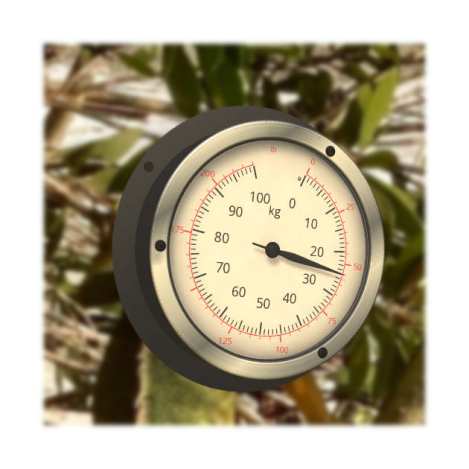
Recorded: {"value": 25, "unit": "kg"}
